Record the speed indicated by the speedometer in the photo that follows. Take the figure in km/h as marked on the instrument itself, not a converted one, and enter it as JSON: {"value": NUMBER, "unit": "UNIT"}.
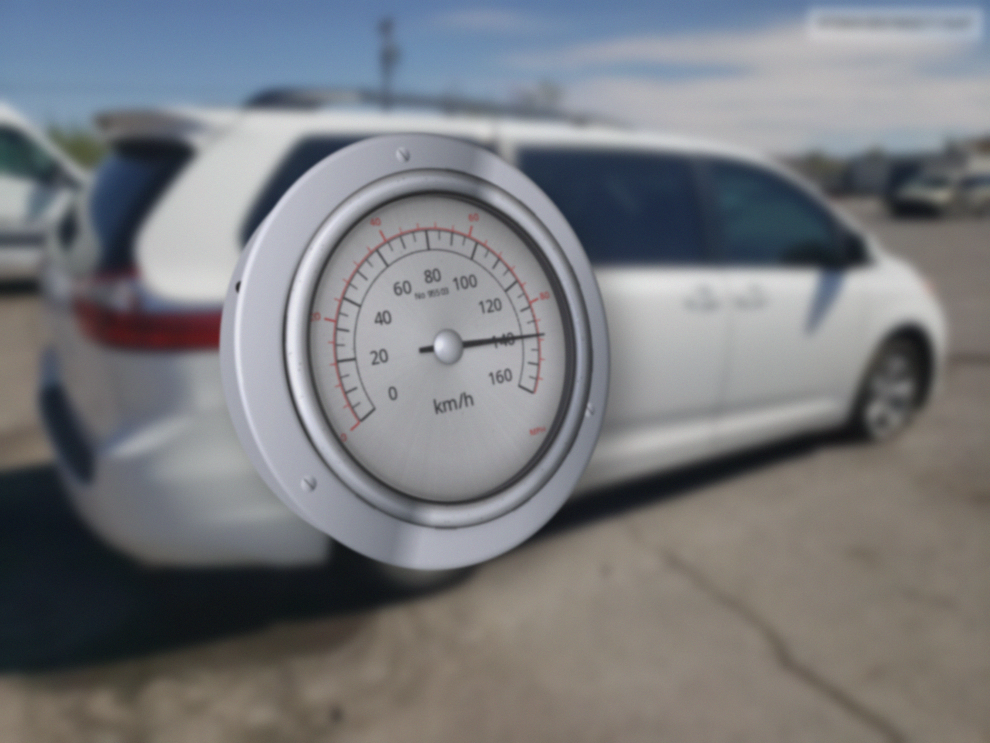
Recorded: {"value": 140, "unit": "km/h"}
